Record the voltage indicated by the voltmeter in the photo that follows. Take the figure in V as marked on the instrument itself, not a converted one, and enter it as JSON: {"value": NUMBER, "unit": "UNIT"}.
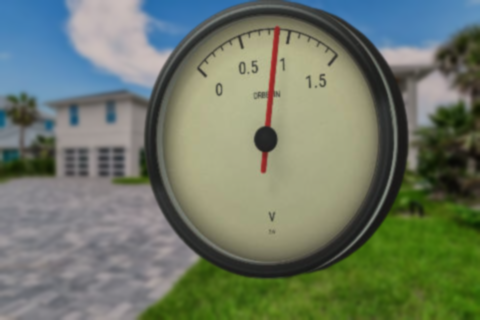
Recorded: {"value": 0.9, "unit": "V"}
